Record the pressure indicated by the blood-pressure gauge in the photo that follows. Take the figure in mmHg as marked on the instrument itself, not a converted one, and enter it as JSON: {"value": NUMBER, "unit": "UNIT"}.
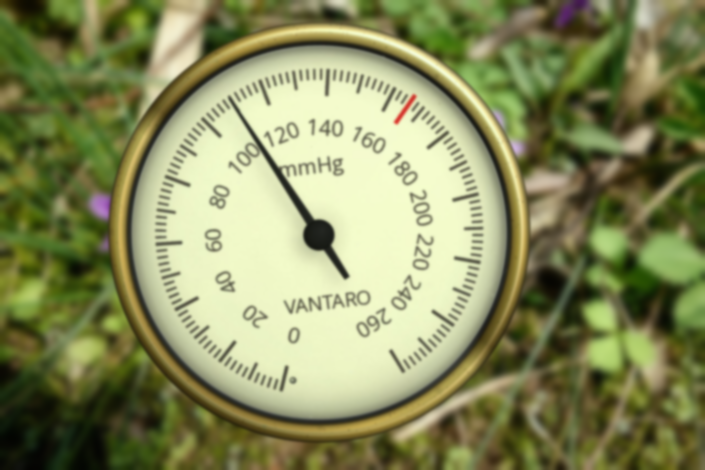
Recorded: {"value": 110, "unit": "mmHg"}
